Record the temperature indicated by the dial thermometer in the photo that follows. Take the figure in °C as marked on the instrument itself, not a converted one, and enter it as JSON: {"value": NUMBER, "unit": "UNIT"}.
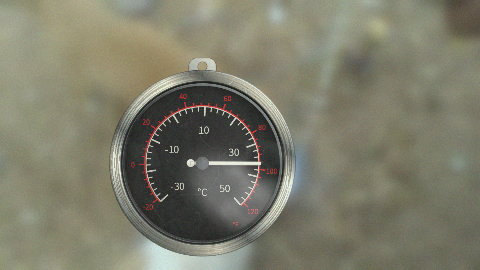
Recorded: {"value": 36, "unit": "°C"}
